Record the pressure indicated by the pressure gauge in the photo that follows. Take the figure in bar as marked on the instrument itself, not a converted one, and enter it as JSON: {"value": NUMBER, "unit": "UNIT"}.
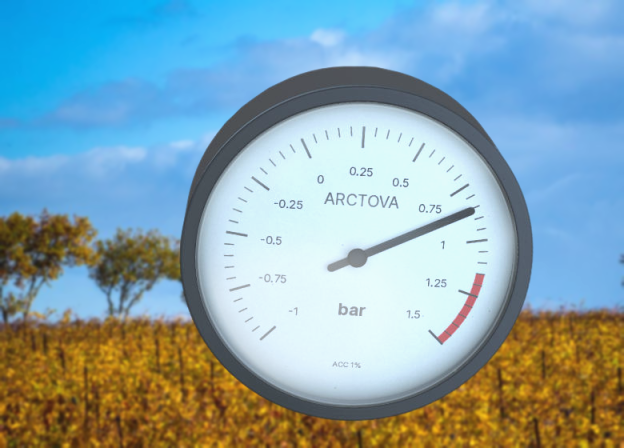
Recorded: {"value": 0.85, "unit": "bar"}
